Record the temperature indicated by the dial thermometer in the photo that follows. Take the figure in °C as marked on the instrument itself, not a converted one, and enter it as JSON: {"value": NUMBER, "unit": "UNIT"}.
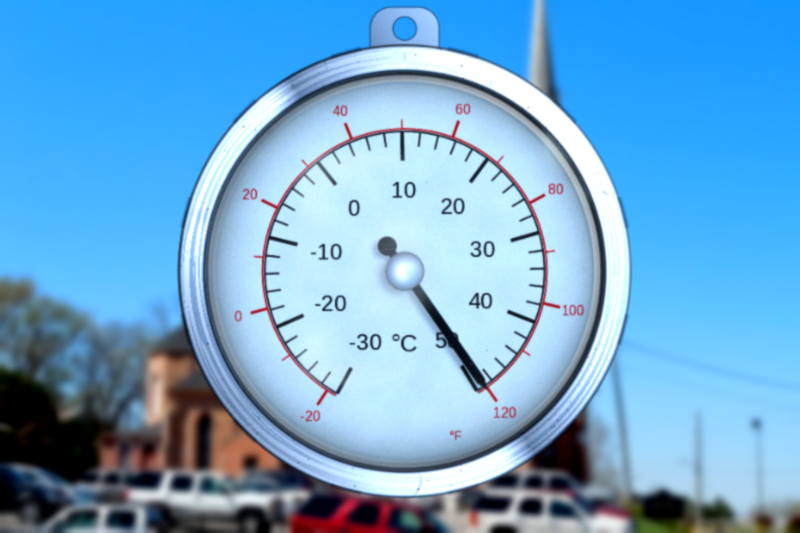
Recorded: {"value": 49, "unit": "°C"}
